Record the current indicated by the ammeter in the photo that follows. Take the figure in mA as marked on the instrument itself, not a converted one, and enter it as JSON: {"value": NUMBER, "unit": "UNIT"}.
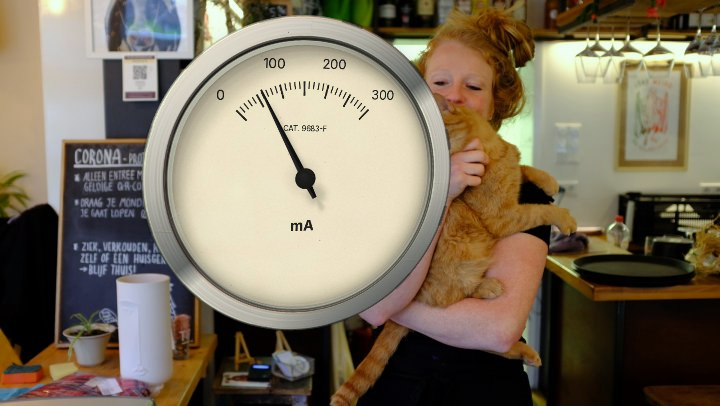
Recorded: {"value": 60, "unit": "mA"}
